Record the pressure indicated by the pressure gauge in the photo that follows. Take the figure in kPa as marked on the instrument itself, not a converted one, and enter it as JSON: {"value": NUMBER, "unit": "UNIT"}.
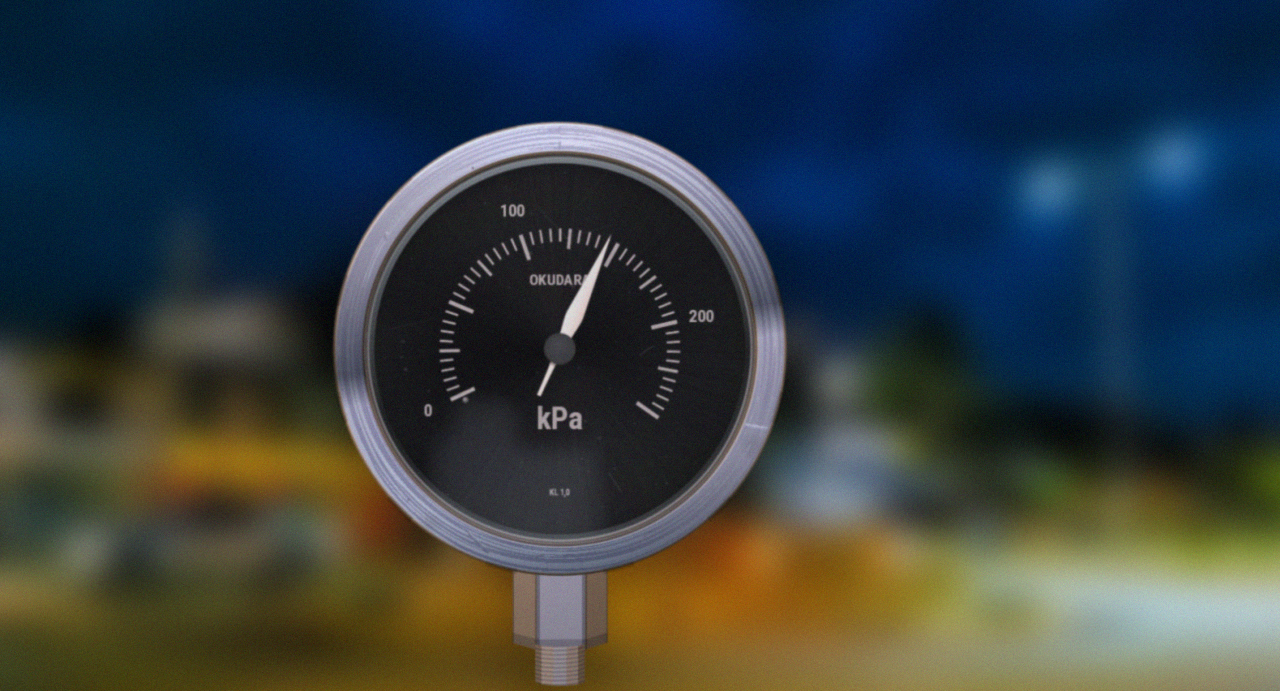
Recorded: {"value": 145, "unit": "kPa"}
